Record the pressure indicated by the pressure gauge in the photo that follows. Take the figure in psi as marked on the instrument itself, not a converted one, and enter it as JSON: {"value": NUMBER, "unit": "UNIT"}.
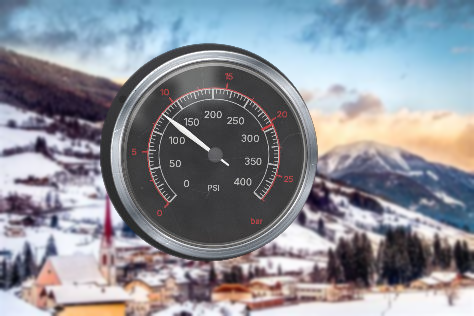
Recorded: {"value": 125, "unit": "psi"}
